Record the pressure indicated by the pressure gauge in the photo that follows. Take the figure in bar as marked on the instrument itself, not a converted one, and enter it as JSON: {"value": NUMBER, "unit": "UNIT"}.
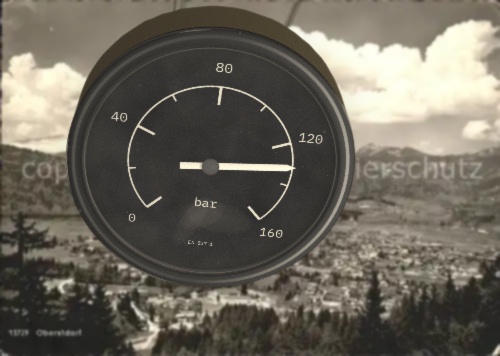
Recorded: {"value": 130, "unit": "bar"}
